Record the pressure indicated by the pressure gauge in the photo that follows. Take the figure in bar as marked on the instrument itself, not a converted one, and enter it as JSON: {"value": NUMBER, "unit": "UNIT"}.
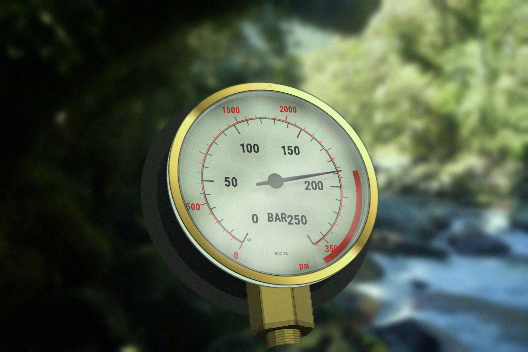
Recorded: {"value": 190, "unit": "bar"}
